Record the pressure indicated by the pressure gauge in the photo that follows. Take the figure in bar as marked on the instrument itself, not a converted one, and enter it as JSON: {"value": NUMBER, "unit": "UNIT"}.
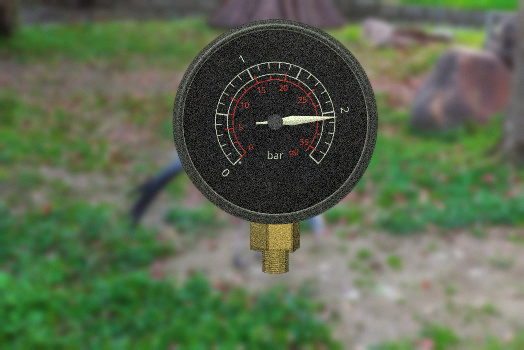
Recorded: {"value": 2.05, "unit": "bar"}
